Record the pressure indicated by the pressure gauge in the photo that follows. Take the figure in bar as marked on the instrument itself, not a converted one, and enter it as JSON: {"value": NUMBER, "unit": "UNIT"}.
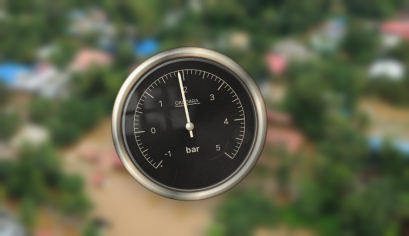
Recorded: {"value": 1.9, "unit": "bar"}
